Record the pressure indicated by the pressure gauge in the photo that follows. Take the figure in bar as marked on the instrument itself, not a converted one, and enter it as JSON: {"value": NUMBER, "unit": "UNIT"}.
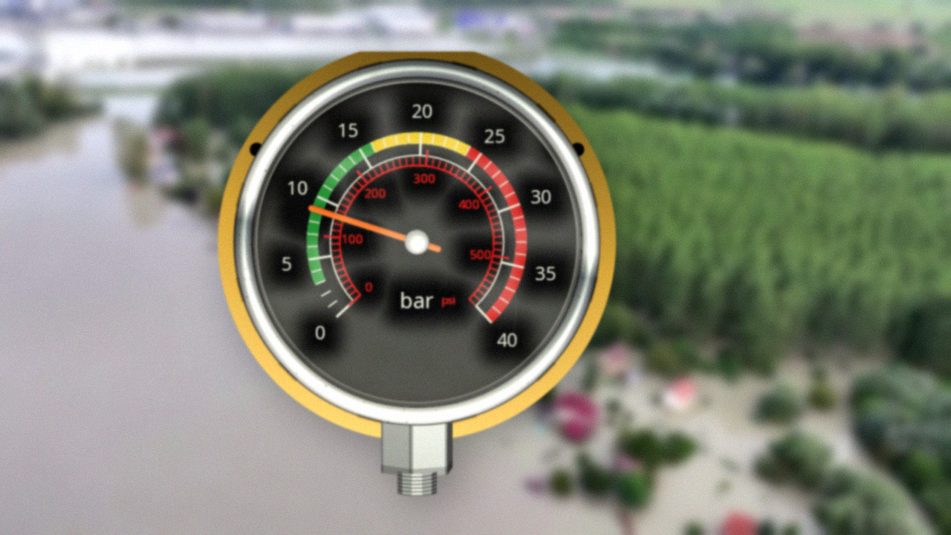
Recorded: {"value": 9, "unit": "bar"}
